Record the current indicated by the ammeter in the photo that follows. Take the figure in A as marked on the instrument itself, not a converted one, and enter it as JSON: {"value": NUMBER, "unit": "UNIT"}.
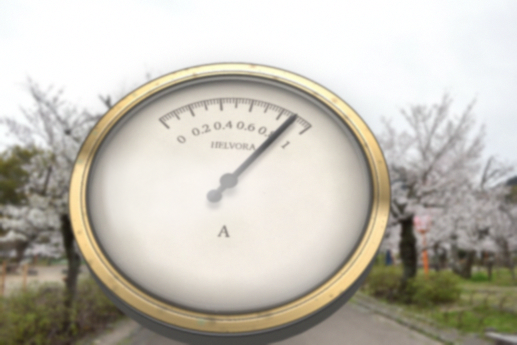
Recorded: {"value": 0.9, "unit": "A"}
